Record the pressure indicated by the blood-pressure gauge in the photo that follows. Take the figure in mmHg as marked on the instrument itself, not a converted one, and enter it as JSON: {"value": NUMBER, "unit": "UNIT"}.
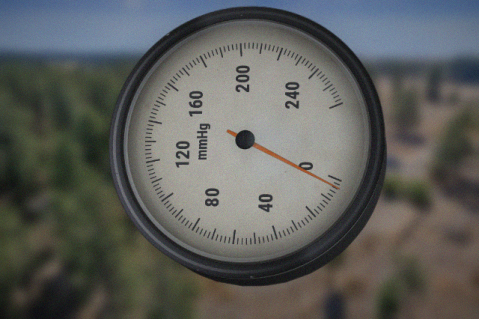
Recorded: {"value": 4, "unit": "mmHg"}
